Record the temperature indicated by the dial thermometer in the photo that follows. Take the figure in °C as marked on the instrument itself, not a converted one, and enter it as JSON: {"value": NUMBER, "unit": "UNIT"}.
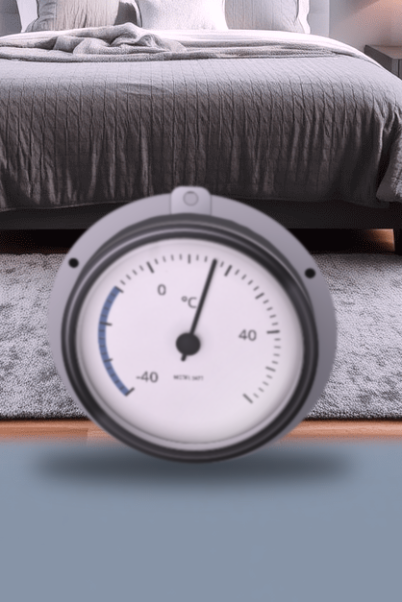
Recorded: {"value": 16, "unit": "°C"}
